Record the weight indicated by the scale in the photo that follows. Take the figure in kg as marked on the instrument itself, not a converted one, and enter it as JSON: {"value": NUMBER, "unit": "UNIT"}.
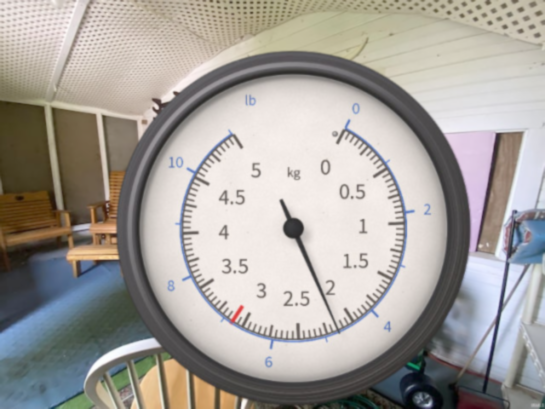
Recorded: {"value": 2.15, "unit": "kg"}
